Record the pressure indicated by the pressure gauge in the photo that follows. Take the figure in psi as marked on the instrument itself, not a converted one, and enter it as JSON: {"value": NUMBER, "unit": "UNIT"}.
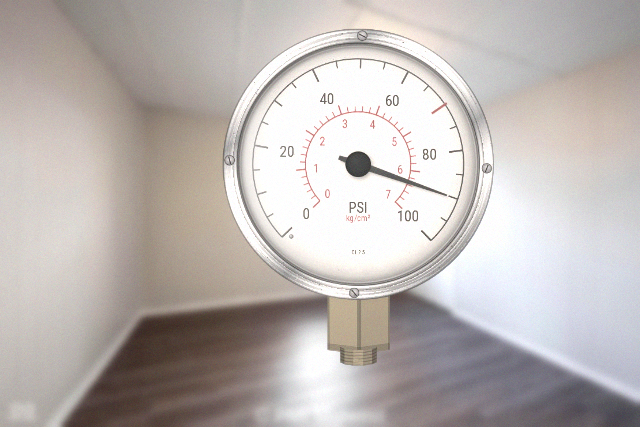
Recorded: {"value": 90, "unit": "psi"}
